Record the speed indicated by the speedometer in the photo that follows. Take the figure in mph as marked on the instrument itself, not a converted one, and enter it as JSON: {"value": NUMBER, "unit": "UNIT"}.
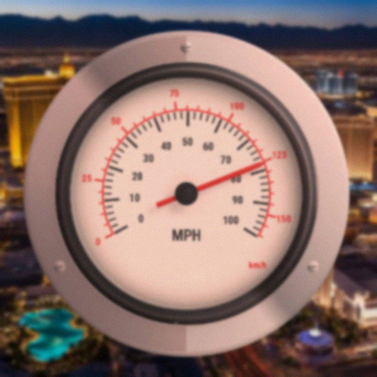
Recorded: {"value": 78, "unit": "mph"}
